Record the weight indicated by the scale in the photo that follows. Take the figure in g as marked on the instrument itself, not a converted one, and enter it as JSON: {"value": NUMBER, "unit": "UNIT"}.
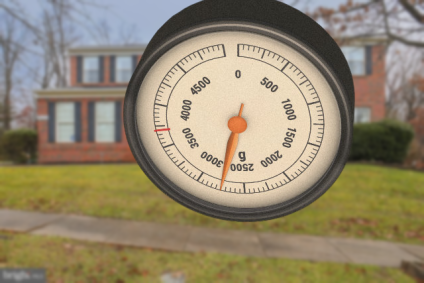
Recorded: {"value": 2750, "unit": "g"}
